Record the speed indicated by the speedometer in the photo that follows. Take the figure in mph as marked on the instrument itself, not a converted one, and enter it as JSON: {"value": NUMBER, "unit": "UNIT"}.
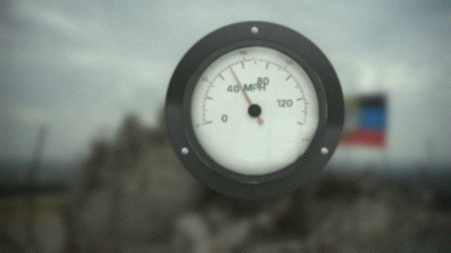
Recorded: {"value": 50, "unit": "mph"}
